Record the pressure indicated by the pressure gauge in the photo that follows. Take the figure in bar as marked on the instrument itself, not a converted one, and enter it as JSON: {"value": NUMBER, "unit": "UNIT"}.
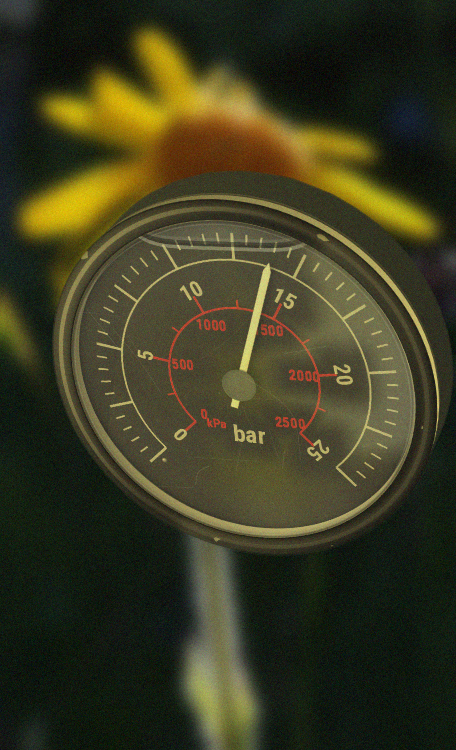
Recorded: {"value": 14, "unit": "bar"}
